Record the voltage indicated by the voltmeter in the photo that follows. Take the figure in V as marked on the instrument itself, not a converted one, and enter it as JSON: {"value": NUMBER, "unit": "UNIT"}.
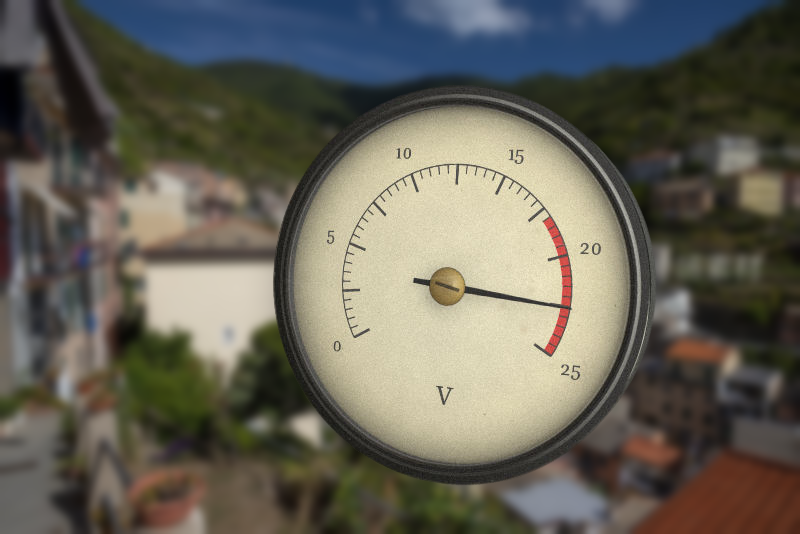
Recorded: {"value": 22.5, "unit": "V"}
